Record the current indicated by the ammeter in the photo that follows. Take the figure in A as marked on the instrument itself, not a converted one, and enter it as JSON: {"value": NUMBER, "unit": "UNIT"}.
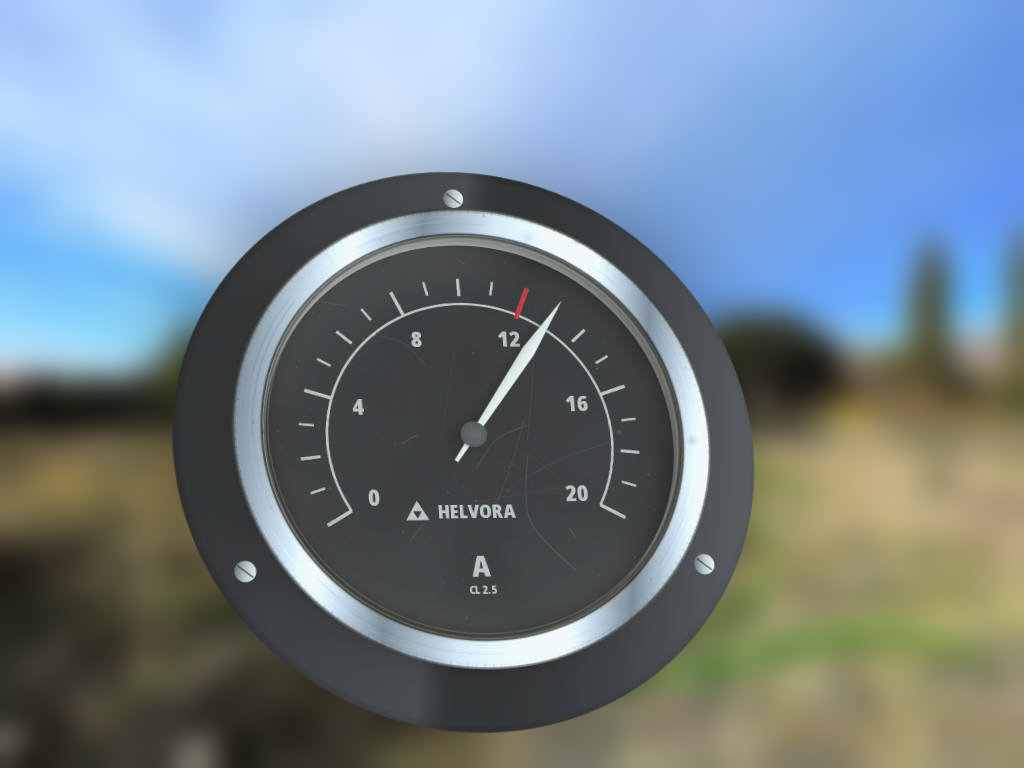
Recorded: {"value": 13, "unit": "A"}
